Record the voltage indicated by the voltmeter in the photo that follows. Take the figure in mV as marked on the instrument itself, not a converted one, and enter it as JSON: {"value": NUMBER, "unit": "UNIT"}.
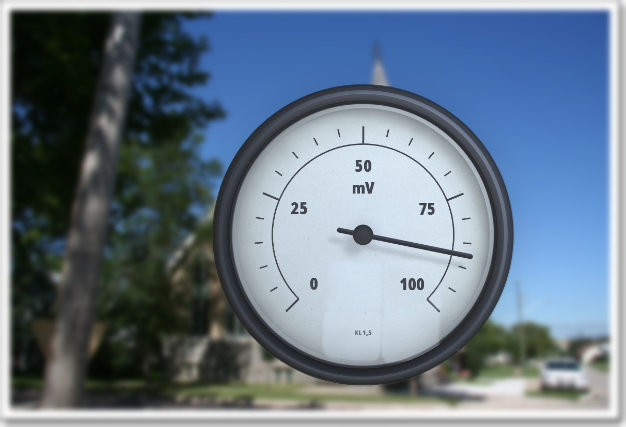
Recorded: {"value": 87.5, "unit": "mV"}
